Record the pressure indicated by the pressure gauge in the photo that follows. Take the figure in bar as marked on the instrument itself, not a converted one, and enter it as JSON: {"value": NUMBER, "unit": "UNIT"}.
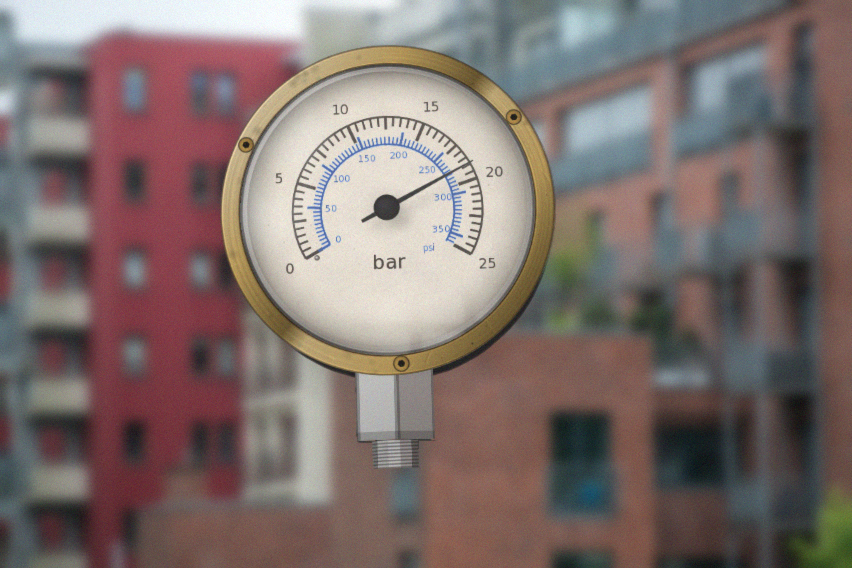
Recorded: {"value": 19, "unit": "bar"}
